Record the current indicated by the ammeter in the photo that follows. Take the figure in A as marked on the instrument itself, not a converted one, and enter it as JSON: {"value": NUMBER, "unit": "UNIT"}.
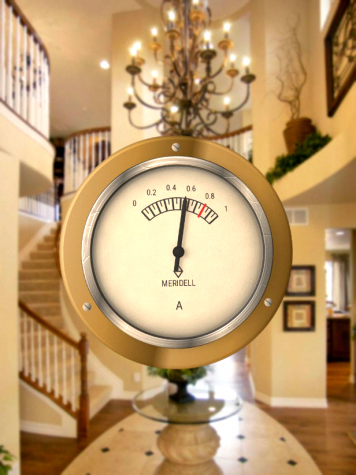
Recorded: {"value": 0.55, "unit": "A"}
